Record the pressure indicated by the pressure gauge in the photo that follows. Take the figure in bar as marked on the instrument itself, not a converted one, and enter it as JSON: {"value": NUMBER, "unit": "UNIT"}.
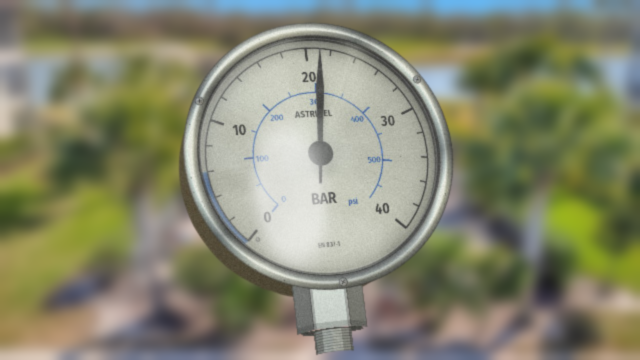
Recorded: {"value": 21, "unit": "bar"}
